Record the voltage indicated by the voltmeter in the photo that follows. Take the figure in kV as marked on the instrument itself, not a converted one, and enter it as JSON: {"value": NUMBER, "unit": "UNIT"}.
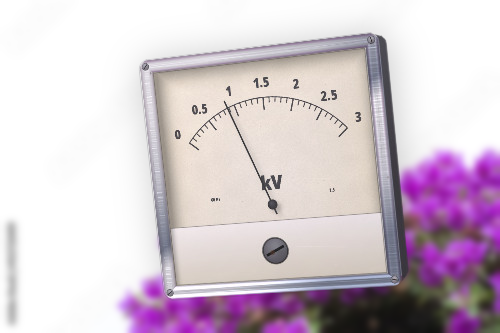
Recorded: {"value": 0.9, "unit": "kV"}
